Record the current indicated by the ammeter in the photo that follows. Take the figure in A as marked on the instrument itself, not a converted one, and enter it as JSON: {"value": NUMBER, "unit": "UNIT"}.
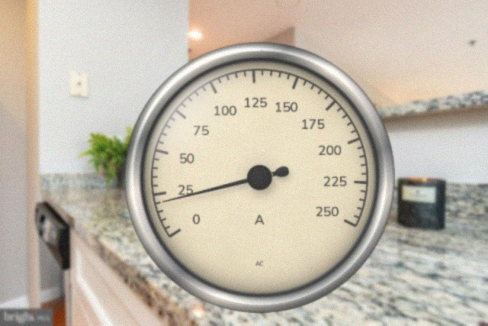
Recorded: {"value": 20, "unit": "A"}
